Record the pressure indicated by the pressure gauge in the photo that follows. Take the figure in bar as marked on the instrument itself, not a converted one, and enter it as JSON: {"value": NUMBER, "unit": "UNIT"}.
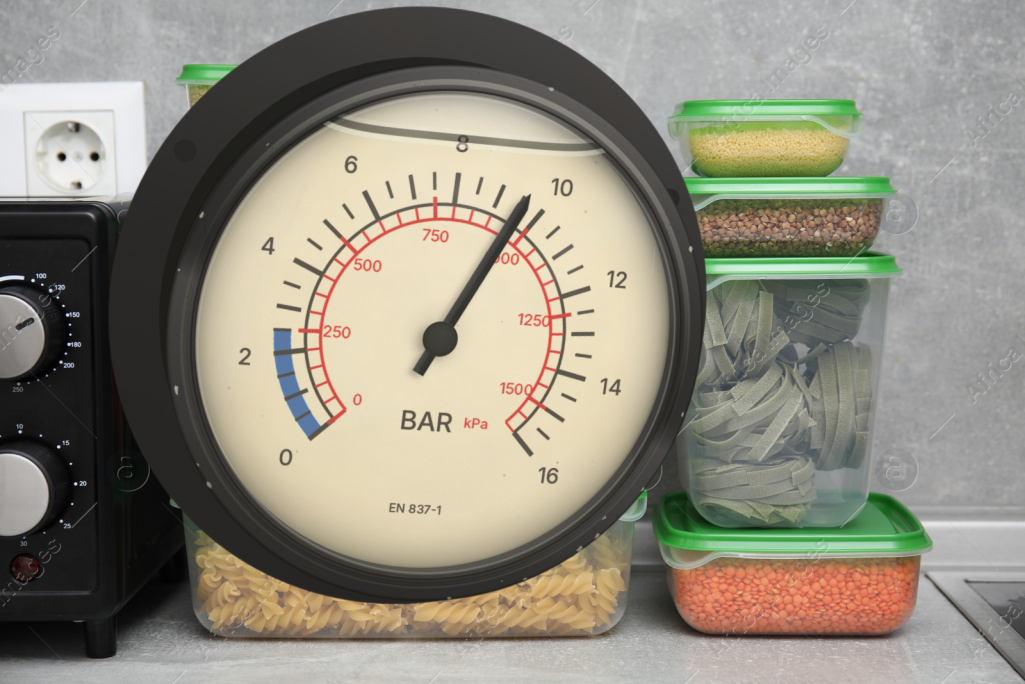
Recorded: {"value": 9.5, "unit": "bar"}
